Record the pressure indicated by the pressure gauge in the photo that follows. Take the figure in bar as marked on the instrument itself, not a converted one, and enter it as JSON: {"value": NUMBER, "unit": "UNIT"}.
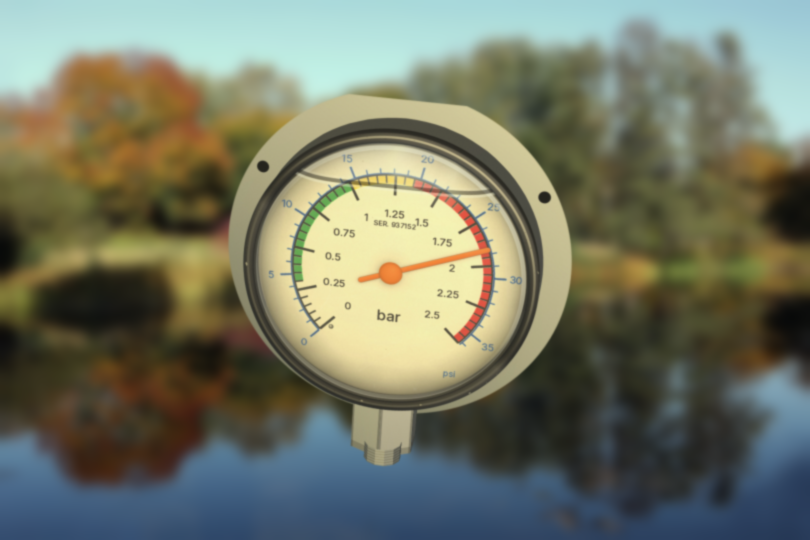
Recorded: {"value": 1.9, "unit": "bar"}
